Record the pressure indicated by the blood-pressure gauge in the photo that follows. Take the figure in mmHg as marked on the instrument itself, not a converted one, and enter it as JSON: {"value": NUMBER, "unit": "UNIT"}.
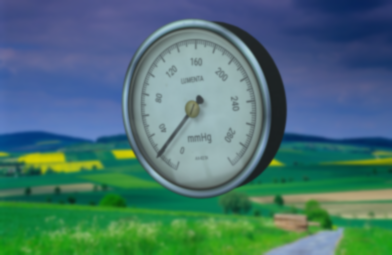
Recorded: {"value": 20, "unit": "mmHg"}
